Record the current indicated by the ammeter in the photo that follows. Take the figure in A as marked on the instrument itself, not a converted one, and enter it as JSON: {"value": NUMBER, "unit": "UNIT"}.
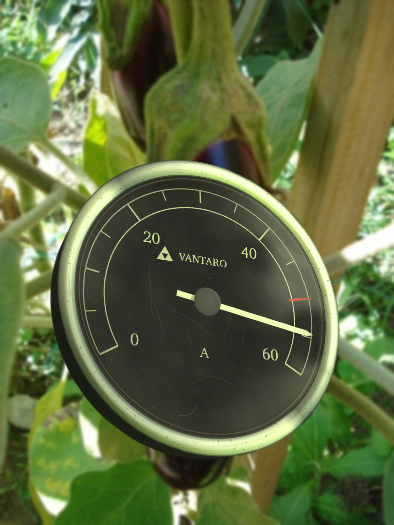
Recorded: {"value": 55, "unit": "A"}
